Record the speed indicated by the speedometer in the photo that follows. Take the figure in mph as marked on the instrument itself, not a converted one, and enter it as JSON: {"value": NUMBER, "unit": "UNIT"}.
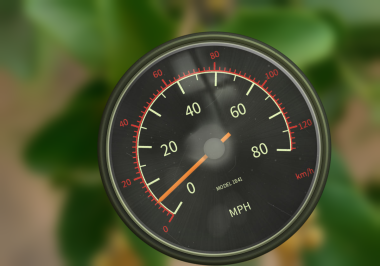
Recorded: {"value": 5, "unit": "mph"}
